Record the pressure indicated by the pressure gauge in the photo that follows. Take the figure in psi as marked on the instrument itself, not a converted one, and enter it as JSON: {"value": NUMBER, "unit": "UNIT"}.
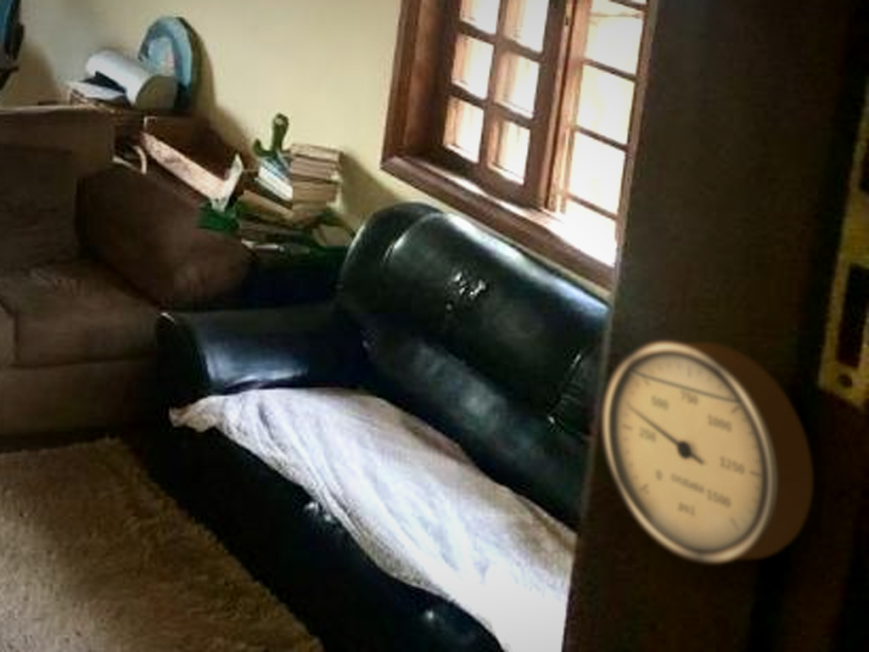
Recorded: {"value": 350, "unit": "psi"}
